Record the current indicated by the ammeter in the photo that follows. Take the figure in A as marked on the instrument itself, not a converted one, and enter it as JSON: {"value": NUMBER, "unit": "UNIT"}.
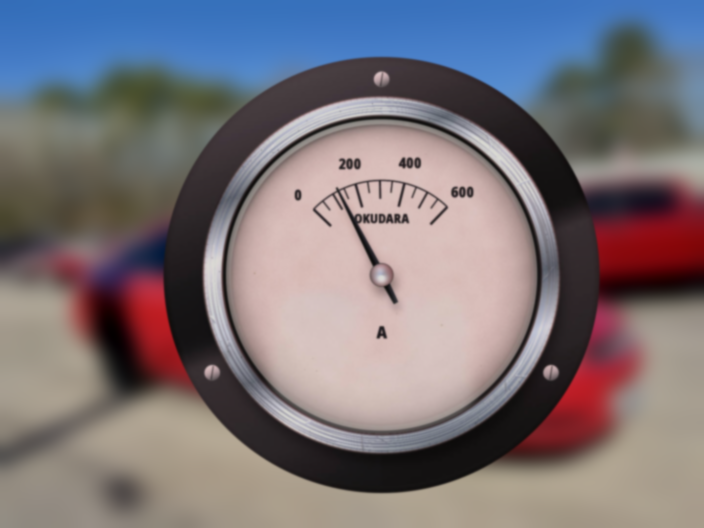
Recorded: {"value": 125, "unit": "A"}
